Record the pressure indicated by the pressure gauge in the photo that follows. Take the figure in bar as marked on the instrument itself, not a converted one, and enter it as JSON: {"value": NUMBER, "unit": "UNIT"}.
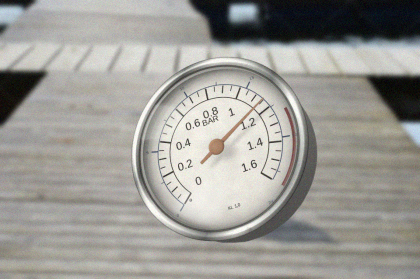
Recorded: {"value": 1.15, "unit": "bar"}
